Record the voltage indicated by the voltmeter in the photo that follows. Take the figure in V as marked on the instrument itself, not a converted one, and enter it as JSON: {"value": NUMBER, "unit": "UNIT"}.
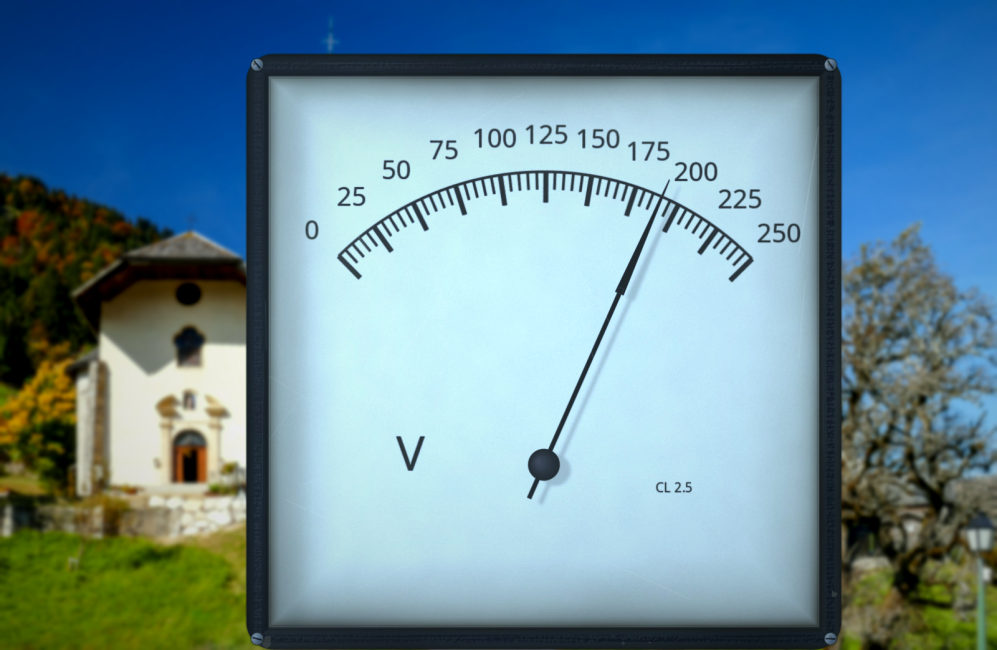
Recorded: {"value": 190, "unit": "V"}
